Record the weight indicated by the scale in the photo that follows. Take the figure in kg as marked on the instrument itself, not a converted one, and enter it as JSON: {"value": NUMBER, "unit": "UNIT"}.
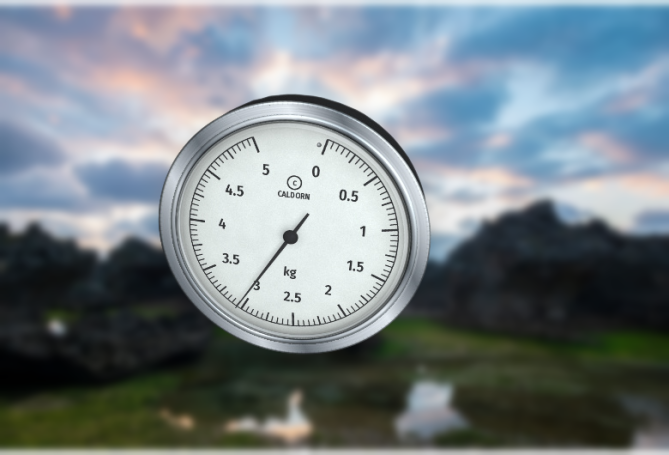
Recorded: {"value": 3.05, "unit": "kg"}
